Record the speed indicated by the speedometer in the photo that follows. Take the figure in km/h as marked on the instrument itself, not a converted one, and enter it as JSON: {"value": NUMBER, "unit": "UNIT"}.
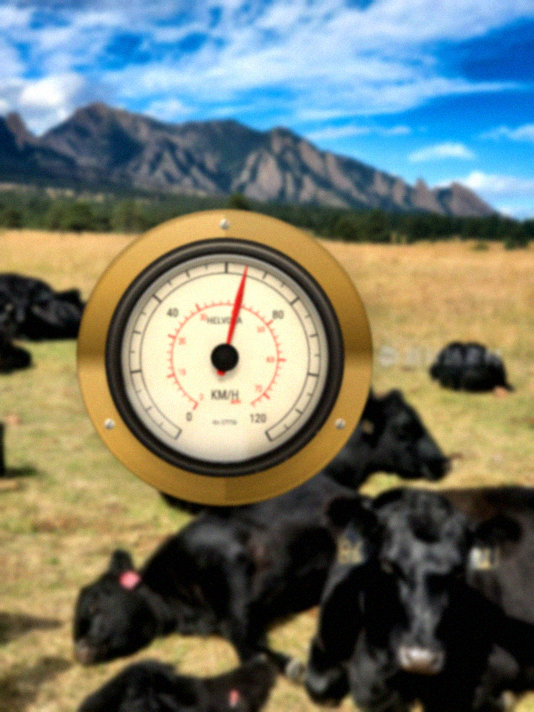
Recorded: {"value": 65, "unit": "km/h"}
